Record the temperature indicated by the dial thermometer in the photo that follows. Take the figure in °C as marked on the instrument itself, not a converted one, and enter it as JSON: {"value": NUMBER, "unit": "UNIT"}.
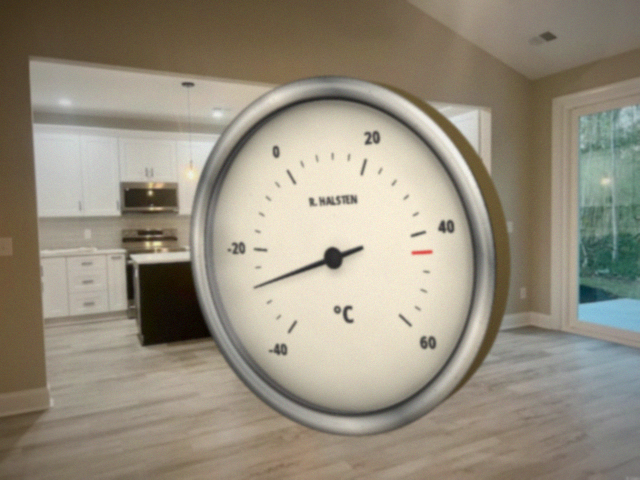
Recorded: {"value": -28, "unit": "°C"}
